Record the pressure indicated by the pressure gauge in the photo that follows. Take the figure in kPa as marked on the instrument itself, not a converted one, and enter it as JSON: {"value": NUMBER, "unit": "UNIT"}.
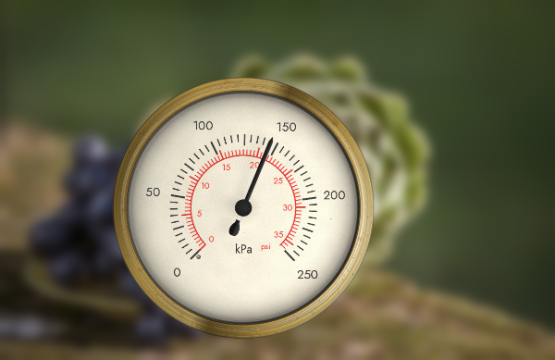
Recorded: {"value": 145, "unit": "kPa"}
